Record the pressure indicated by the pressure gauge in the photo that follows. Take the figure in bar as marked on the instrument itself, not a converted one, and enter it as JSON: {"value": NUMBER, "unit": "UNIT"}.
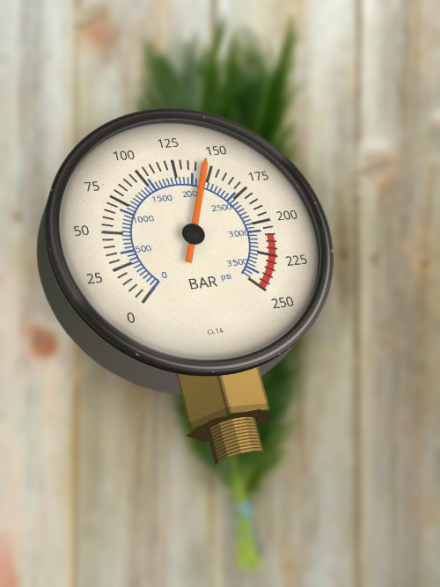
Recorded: {"value": 145, "unit": "bar"}
